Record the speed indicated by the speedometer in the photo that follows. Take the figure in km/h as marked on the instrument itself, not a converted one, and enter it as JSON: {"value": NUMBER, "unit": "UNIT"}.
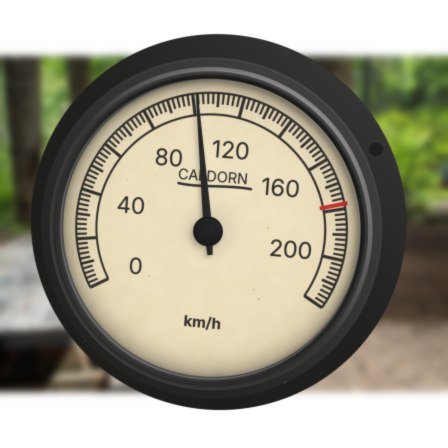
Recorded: {"value": 102, "unit": "km/h"}
